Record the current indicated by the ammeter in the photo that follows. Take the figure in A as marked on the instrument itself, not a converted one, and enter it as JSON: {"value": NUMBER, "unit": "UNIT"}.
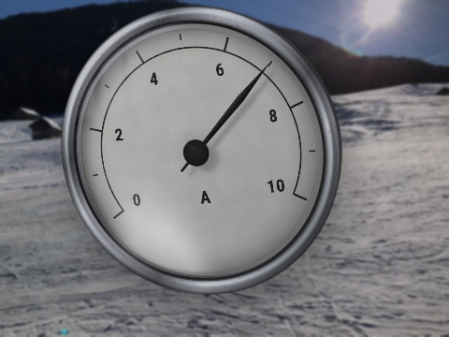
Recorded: {"value": 7, "unit": "A"}
